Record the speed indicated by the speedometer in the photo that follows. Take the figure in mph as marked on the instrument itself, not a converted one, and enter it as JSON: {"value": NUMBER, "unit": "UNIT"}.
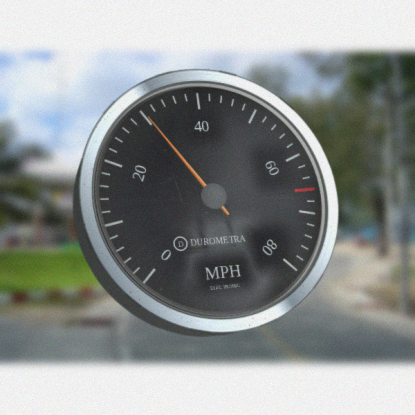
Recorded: {"value": 30, "unit": "mph"}
